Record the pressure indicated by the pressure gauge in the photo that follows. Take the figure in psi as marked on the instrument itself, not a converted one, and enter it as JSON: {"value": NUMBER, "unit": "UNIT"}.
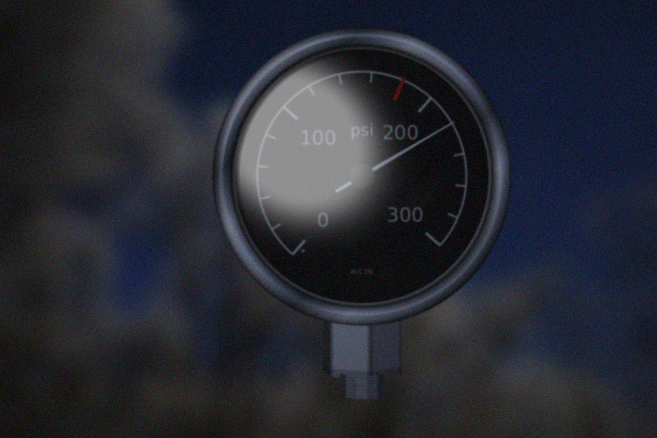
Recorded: {"value": 220, "unit": "psi"}
